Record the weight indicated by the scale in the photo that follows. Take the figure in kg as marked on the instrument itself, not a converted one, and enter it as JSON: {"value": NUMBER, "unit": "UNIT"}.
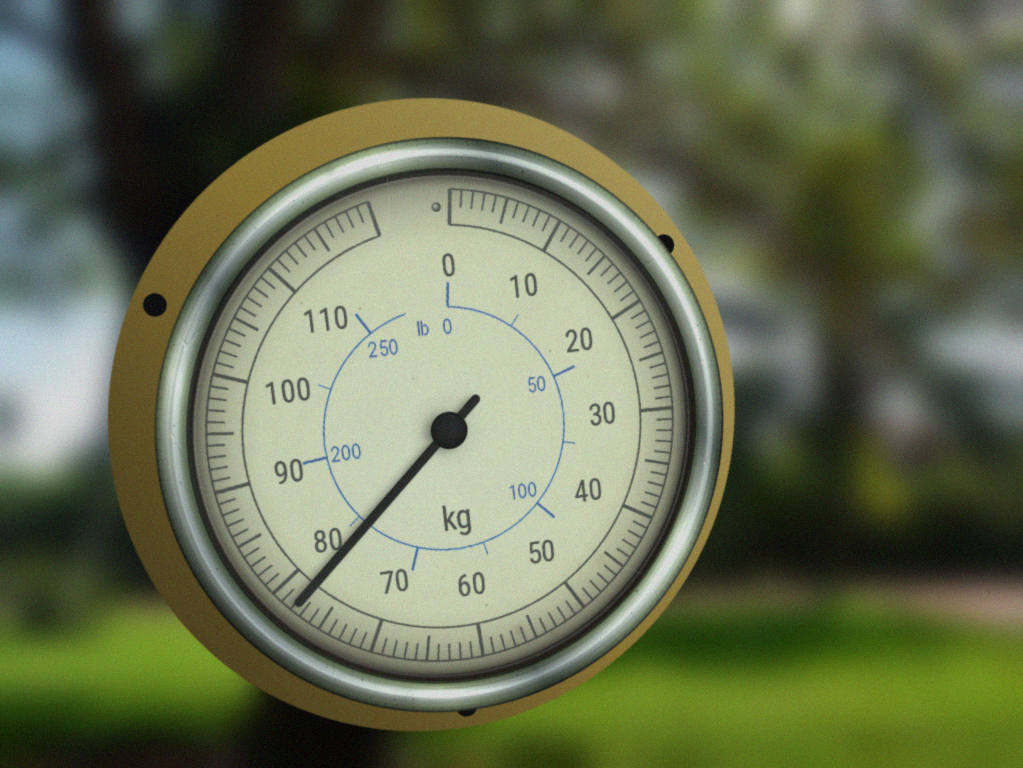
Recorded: {"value": 78, "unit": "kg"}
